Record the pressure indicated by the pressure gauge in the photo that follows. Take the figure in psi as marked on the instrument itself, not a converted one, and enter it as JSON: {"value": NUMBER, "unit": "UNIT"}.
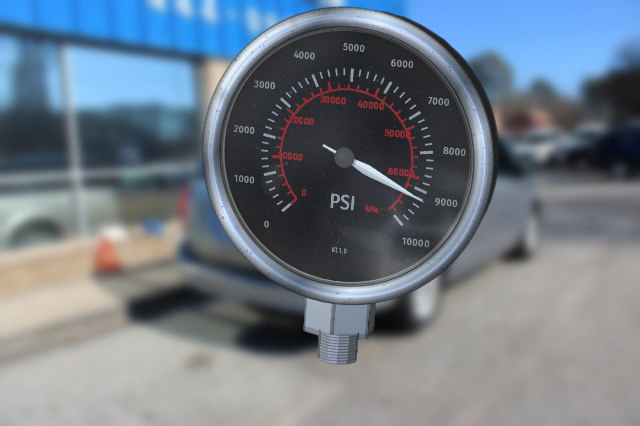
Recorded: {"value": 9200, "unit": "psi"}
